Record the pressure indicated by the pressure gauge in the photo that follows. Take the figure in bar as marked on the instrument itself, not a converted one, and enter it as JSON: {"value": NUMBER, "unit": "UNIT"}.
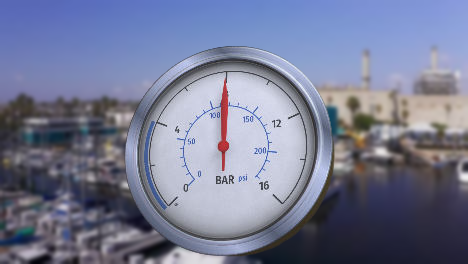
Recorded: {"value": 8, "unit": "bar"}
